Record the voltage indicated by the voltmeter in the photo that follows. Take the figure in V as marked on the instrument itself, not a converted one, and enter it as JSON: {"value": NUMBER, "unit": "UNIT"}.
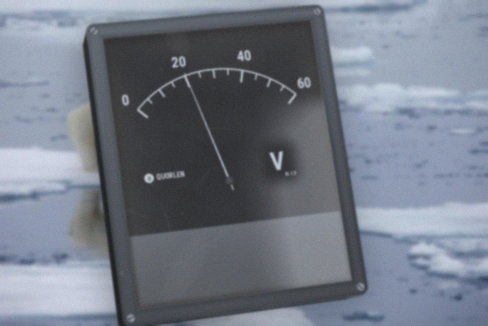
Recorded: {"value": 20, "unit": "V"}
